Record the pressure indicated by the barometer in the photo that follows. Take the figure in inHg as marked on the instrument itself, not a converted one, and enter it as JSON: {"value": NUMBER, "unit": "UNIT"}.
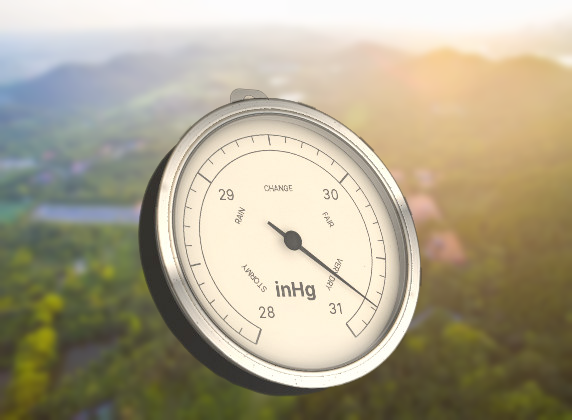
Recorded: {"value": 30.8, "unit": "inHg"}
